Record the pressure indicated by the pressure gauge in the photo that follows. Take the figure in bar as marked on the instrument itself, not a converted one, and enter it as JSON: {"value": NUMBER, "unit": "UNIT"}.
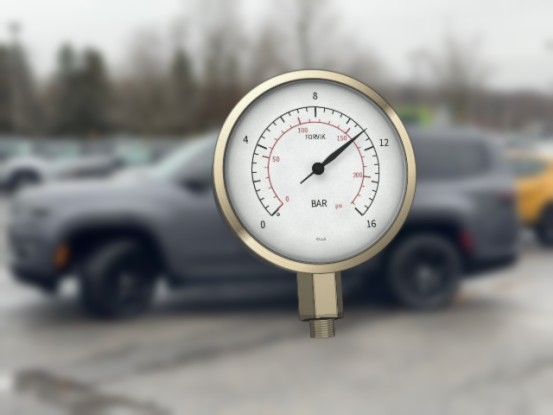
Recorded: {"value": 11, "unit": "bar"}
